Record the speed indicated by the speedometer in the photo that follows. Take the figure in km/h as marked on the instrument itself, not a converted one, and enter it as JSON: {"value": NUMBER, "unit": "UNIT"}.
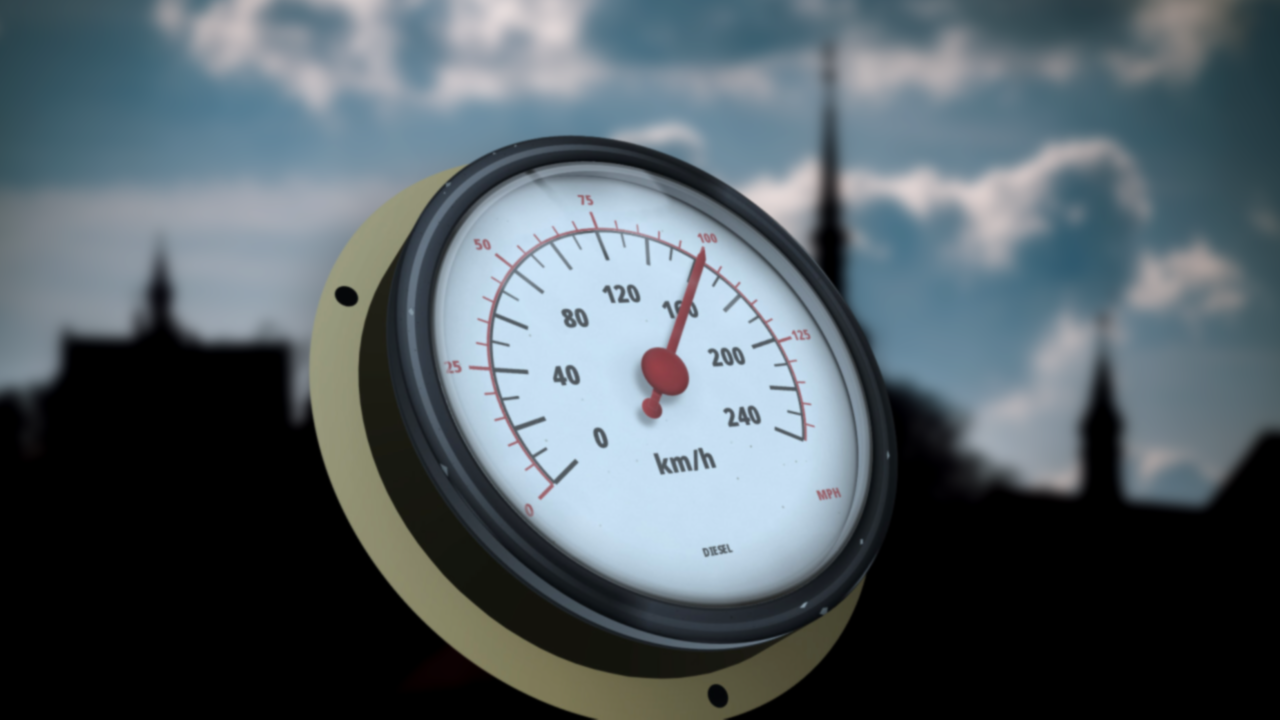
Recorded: {"value": 160, "unit": "km/h"}
